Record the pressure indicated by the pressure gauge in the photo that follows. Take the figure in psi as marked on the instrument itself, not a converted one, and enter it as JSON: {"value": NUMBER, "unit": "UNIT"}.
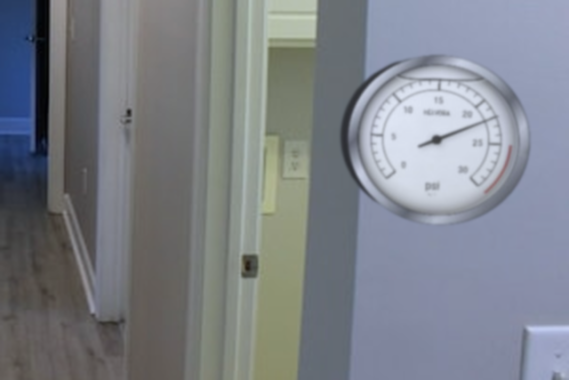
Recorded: {"value": 22, "unit": "psi"}
